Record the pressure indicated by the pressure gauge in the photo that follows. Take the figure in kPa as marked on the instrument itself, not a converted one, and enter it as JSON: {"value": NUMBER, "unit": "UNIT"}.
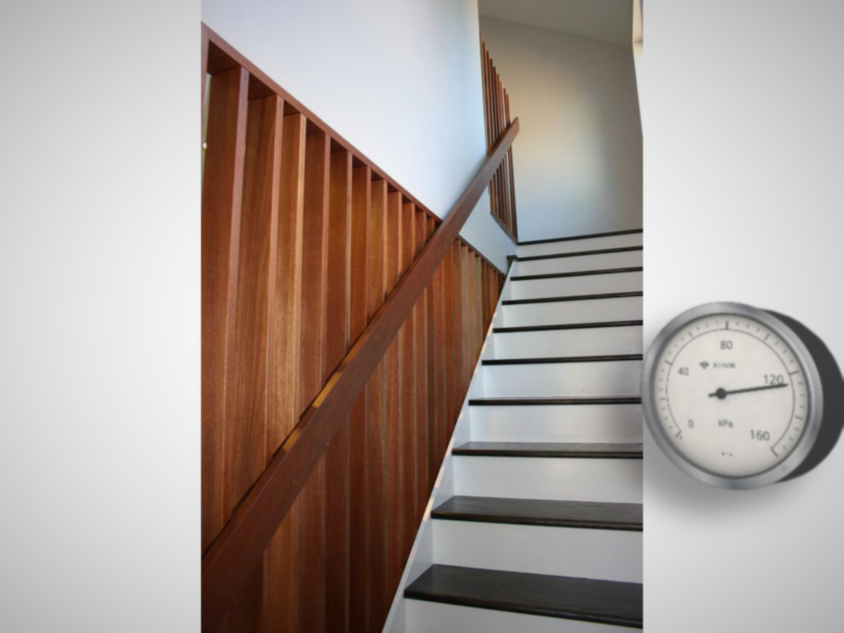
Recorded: {"value": 125, "unit": "kPa"}
